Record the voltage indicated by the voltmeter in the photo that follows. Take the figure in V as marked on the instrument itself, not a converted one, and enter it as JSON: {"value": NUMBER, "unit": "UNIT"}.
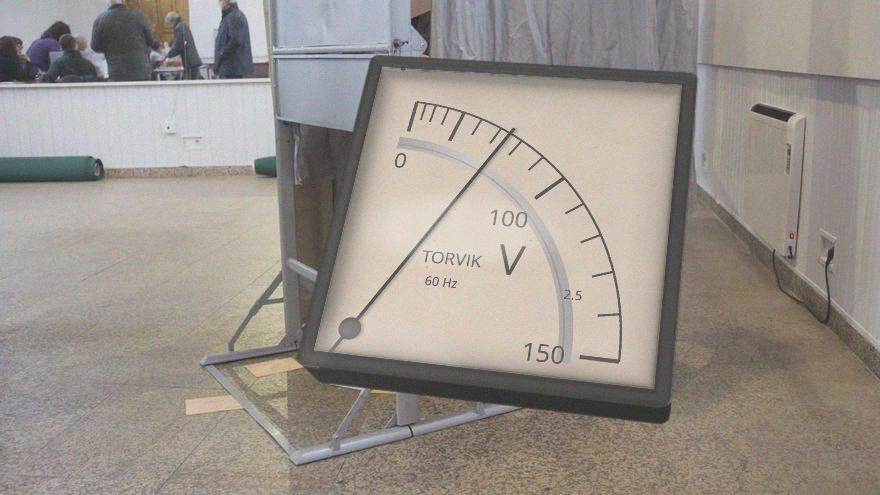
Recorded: {"value": 75, "unit": "V"}
